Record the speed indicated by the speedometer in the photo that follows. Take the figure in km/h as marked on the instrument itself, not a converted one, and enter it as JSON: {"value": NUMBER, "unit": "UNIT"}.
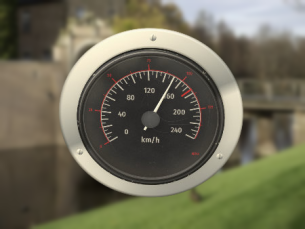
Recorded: {"value": 150, "unit": "km/h"}
